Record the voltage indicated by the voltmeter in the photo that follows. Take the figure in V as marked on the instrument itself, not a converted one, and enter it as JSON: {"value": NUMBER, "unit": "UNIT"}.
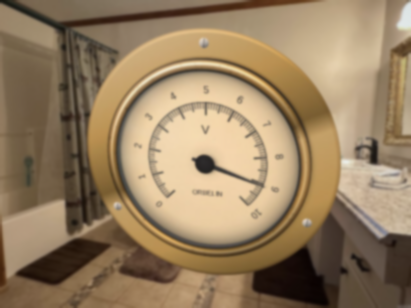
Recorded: {"value": 9, "unit": "V"}
